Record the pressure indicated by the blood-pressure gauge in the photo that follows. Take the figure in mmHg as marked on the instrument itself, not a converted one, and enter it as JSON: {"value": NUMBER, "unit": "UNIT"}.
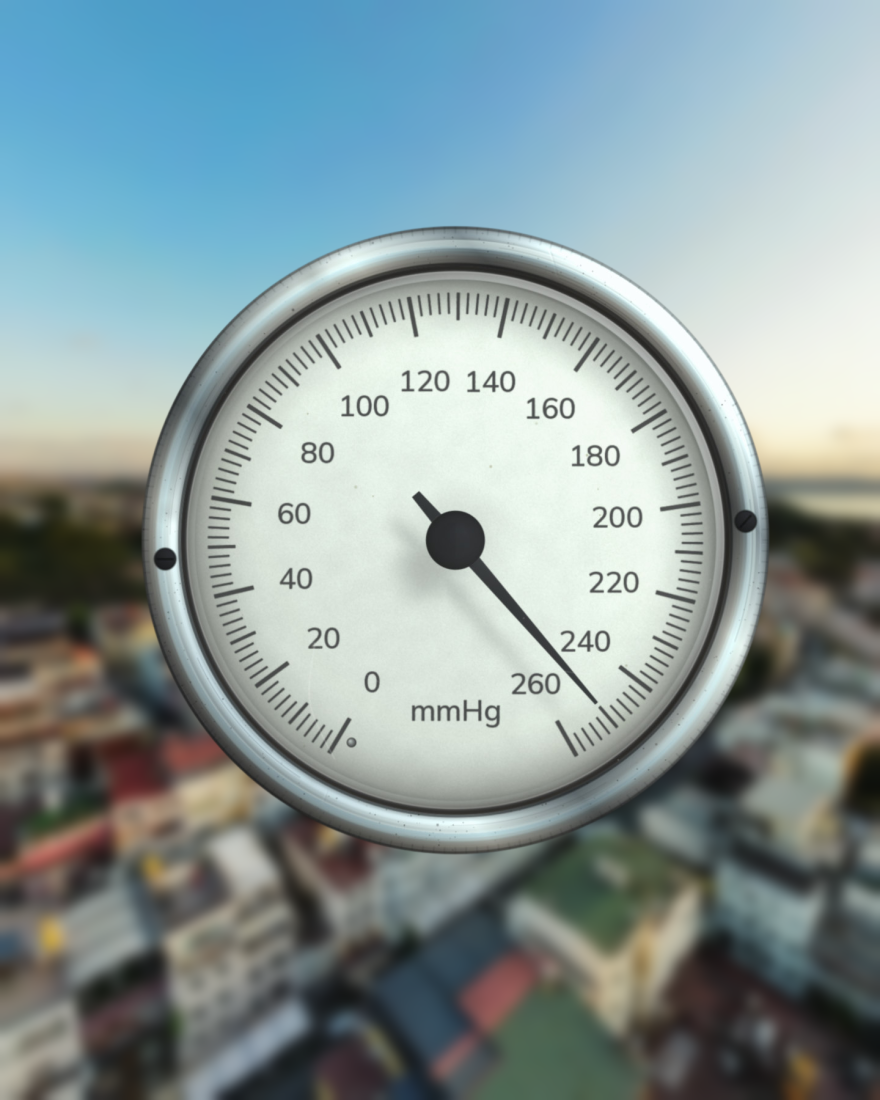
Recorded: {"value": 250, "unit": "mmHg"}
